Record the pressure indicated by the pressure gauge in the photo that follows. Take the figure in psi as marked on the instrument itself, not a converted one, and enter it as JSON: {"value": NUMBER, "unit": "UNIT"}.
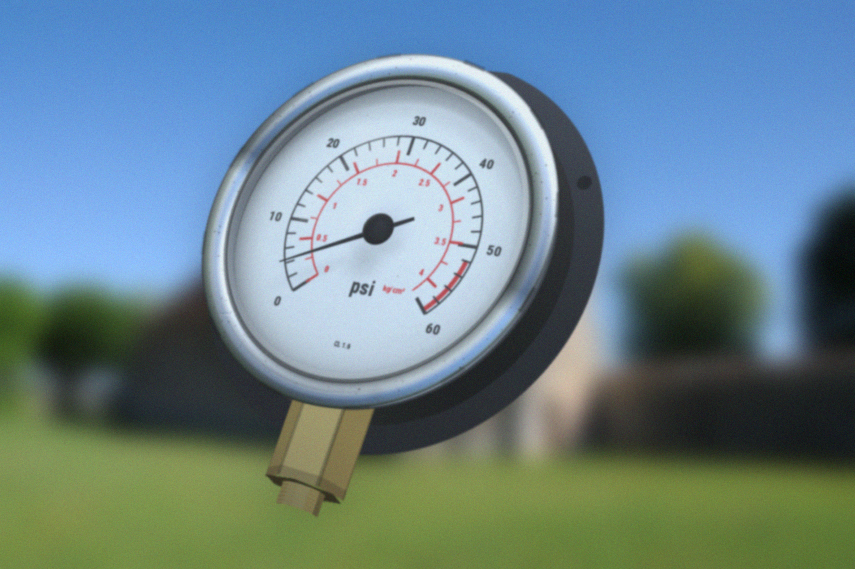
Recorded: {"value": 4, "unit": "psi"}
